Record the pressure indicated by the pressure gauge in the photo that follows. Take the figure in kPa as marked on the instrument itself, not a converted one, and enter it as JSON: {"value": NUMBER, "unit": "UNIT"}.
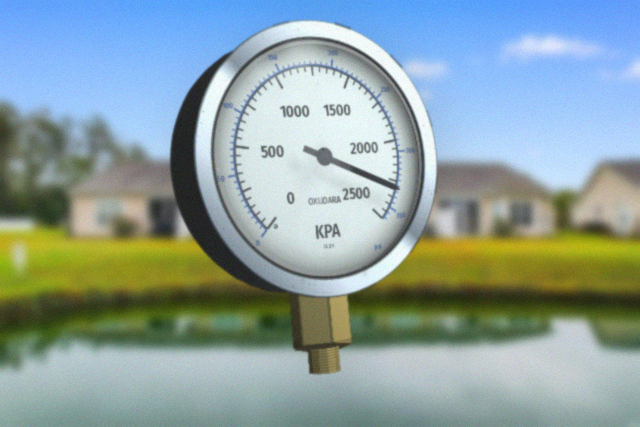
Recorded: {"value": 2300, "unit": "kPa"}
